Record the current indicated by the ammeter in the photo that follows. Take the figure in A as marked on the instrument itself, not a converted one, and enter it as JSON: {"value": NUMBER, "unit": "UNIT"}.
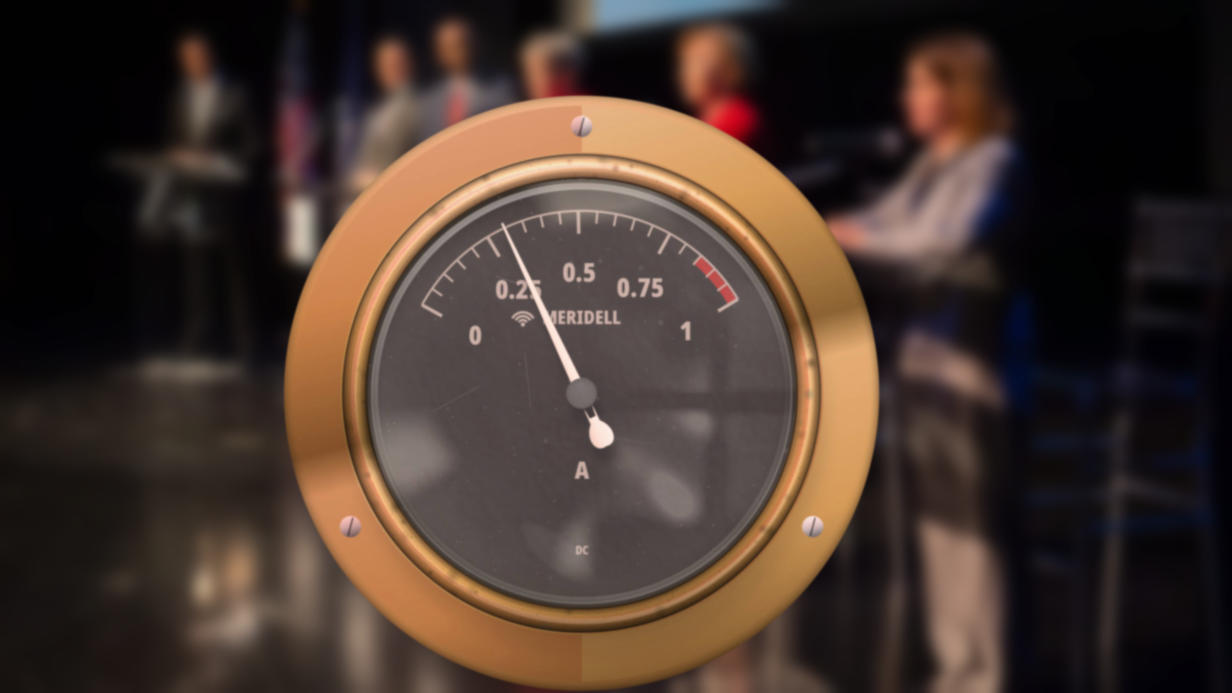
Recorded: {"value": 0.3, "unit": "A"}
